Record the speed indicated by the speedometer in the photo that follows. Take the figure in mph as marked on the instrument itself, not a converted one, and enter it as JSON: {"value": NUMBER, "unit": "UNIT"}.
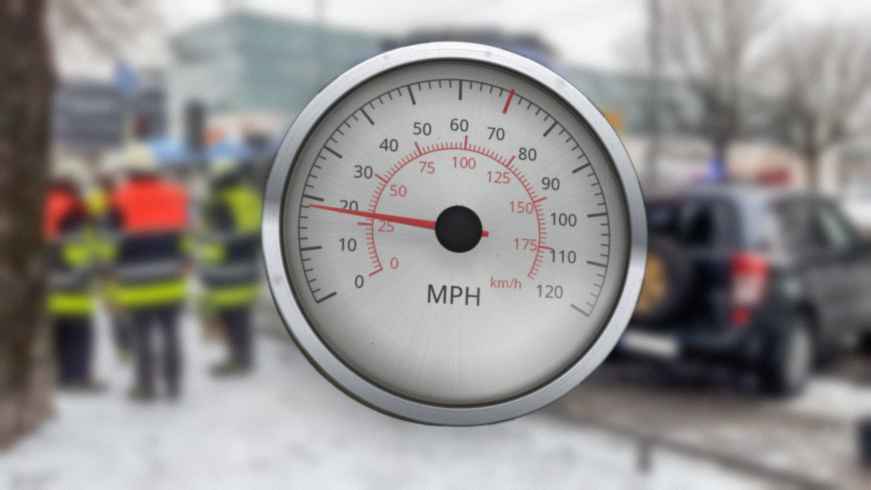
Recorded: {"value": 18, "unit": "mph"}
